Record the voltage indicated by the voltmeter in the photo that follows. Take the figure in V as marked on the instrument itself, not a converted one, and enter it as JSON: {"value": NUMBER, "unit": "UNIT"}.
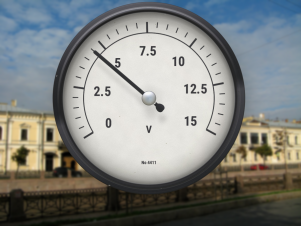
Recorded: {"value": 4.5, "unit": "V"}
